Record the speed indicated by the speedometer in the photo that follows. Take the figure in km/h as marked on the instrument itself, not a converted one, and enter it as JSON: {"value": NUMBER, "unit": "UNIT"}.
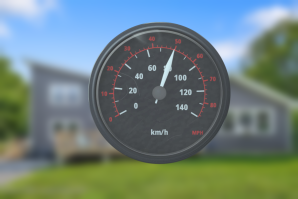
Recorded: {"value": 80, "unit": "km/h"}
